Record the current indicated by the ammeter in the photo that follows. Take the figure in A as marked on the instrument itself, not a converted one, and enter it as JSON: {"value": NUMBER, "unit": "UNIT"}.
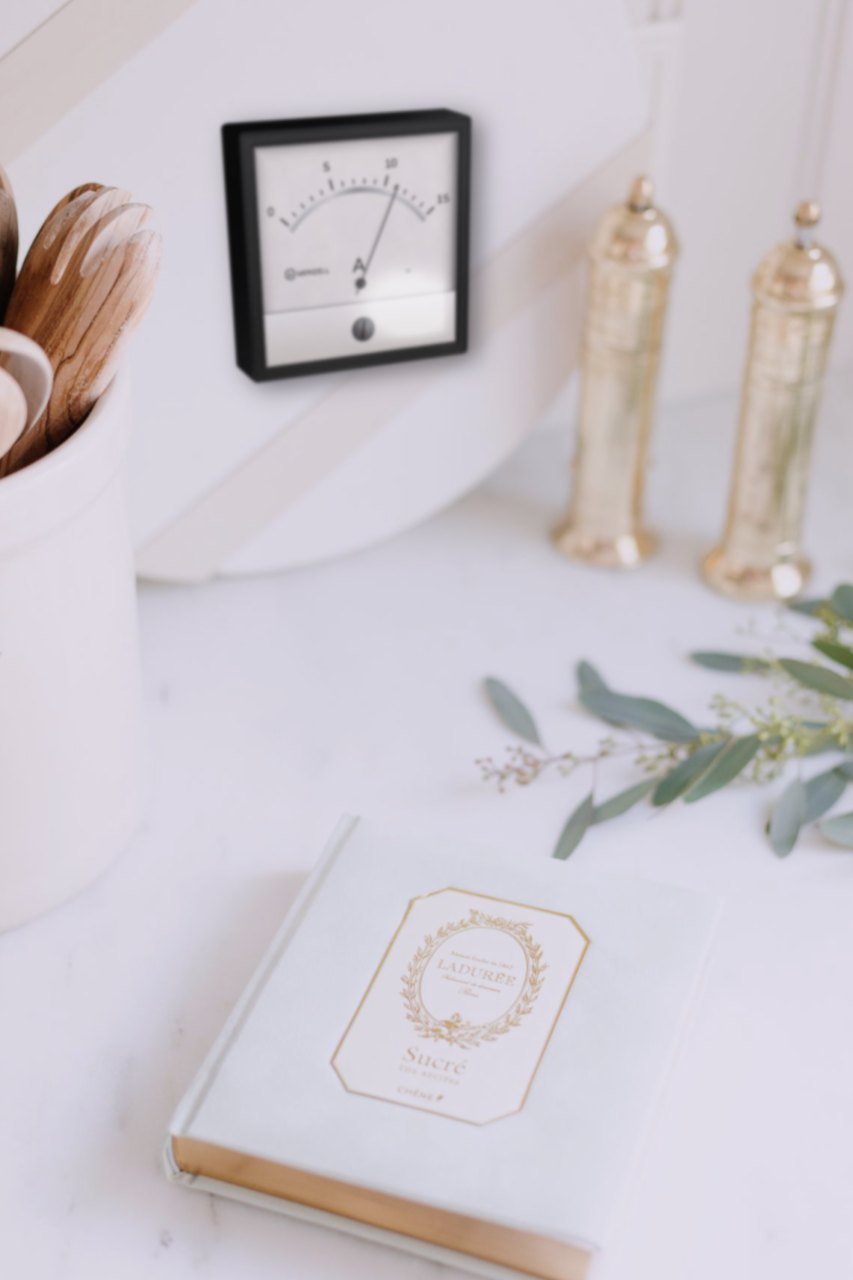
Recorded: {"value": 11, "unit": "A"}
